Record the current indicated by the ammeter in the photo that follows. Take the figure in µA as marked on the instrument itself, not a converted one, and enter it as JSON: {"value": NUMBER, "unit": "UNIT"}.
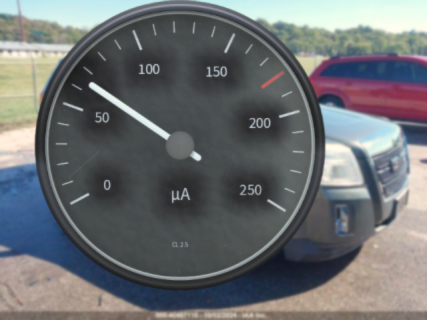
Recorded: {"value": 65, "unit": "µA"}
